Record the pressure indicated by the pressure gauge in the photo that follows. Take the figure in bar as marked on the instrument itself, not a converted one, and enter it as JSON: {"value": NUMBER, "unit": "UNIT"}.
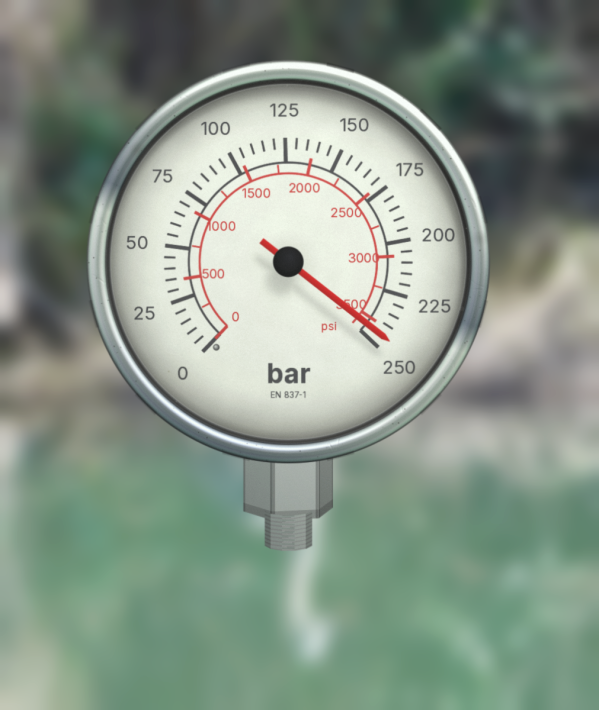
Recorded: {"value": 245, "unit": "bar"}
